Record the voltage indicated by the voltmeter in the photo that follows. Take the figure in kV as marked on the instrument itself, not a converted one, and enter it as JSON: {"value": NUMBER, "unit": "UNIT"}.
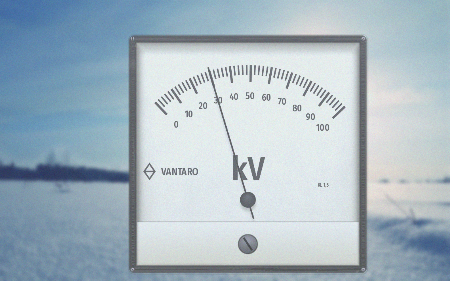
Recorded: {"value": 30, "unit": "kV"}
